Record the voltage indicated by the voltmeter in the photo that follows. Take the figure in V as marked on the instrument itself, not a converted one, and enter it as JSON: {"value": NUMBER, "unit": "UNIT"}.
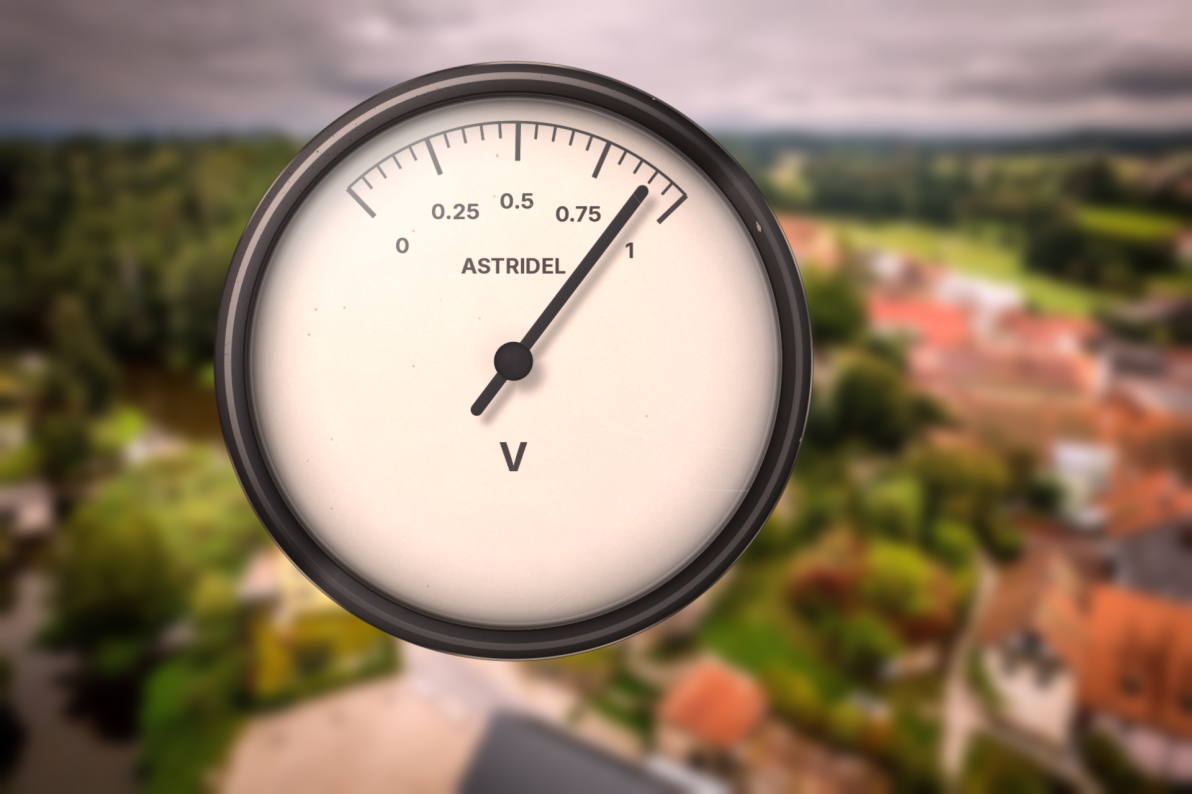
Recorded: {"value": 0.9, "unit": "V"}
